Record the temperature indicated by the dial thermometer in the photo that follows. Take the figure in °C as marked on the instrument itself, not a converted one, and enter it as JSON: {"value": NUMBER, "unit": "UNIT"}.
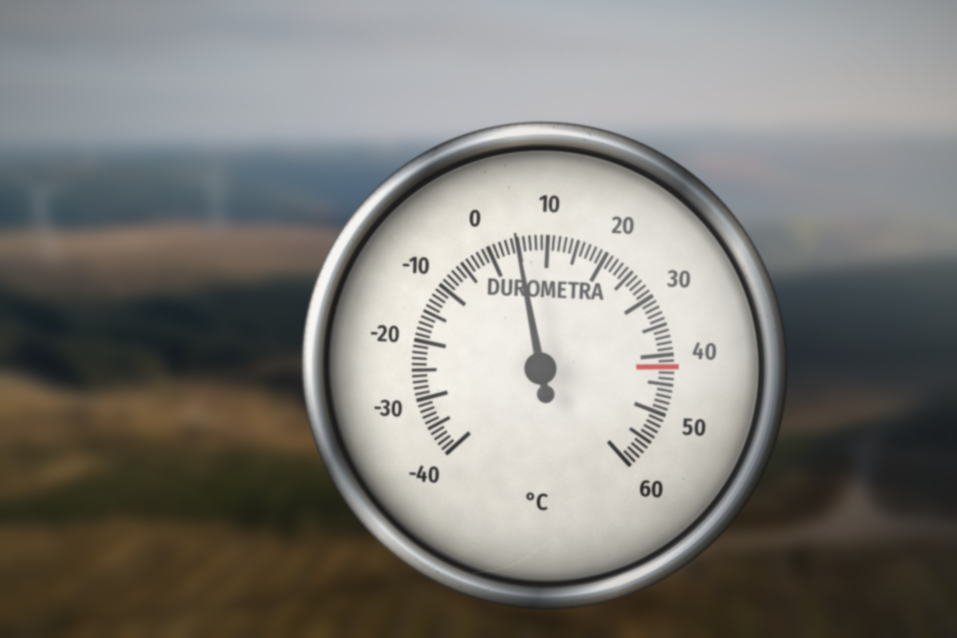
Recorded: {"value": 5, "unit": "°C"}
